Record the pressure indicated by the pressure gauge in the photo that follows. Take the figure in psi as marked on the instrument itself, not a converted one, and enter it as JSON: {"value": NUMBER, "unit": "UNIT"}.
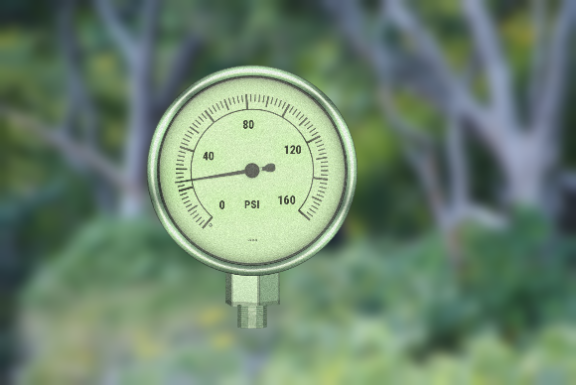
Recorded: {"value": 24, "unit": "psi"}
